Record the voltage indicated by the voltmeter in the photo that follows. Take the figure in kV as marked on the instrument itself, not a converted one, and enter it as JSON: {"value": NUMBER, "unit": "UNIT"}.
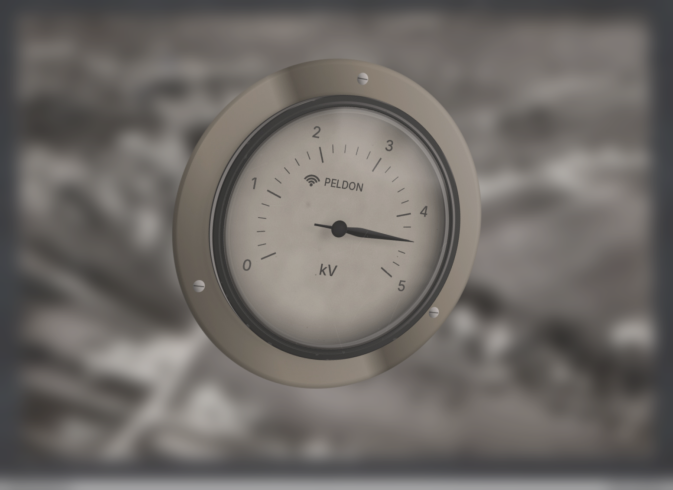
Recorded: {"value": 4.4, "unit": "kV"}
